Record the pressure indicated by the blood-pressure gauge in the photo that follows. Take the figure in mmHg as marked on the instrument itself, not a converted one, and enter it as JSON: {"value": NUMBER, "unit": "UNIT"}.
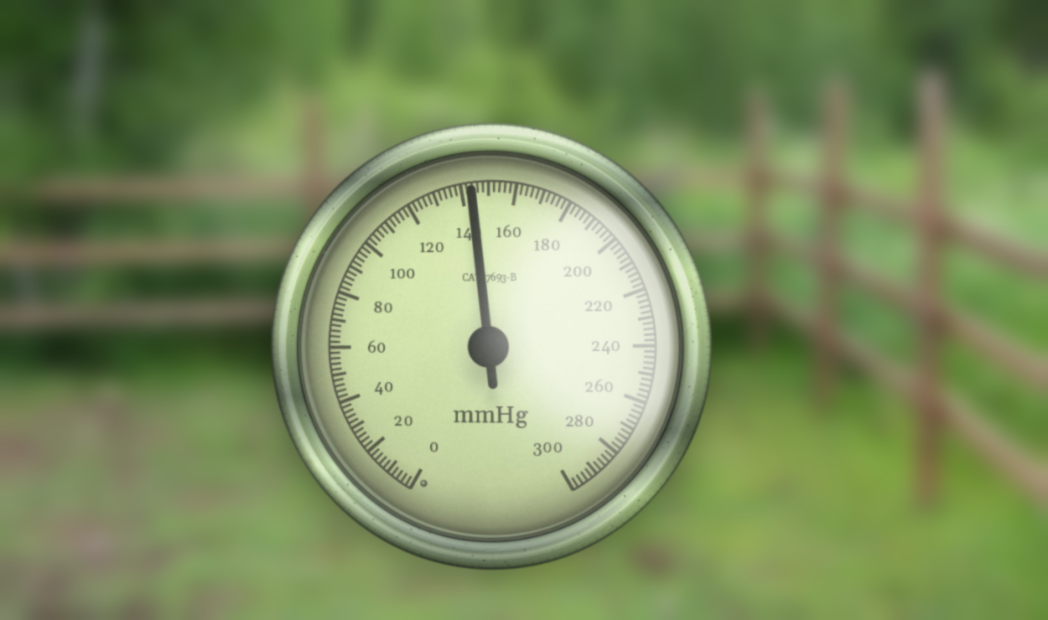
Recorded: {"value": 144, "unit": "mmHg"}
